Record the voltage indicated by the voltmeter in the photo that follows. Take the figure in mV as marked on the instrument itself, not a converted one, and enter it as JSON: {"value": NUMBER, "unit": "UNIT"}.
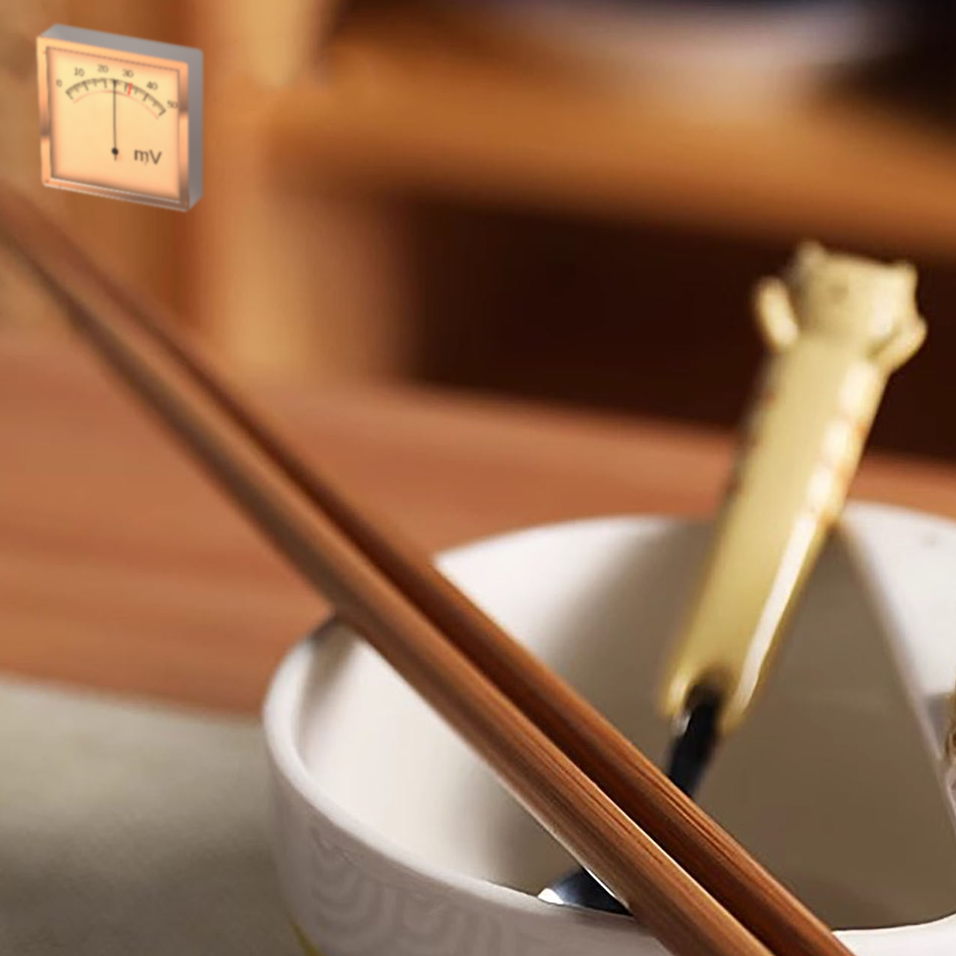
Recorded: {"value": 25, "unit": "mV"}
